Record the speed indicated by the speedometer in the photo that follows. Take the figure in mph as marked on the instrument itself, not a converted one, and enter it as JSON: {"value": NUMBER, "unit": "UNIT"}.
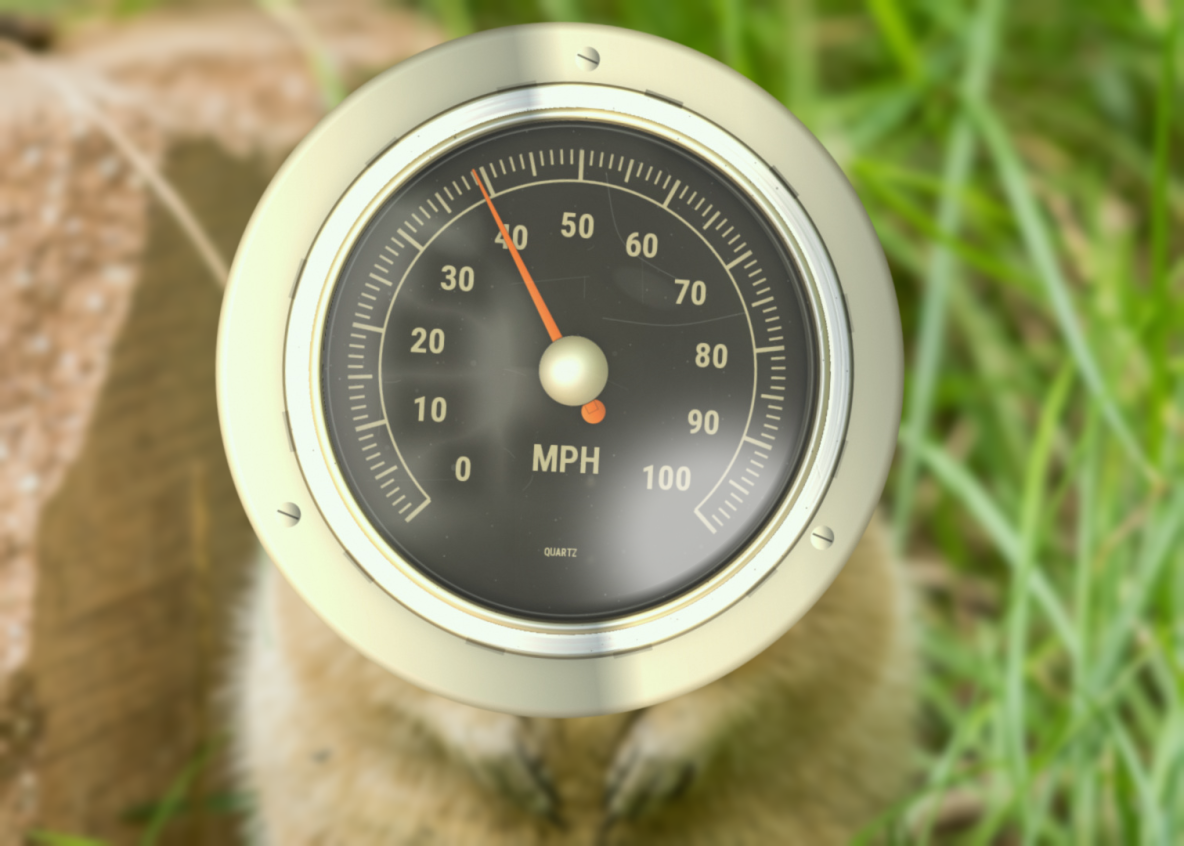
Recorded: {"value": 39, "unit": "mph"}
